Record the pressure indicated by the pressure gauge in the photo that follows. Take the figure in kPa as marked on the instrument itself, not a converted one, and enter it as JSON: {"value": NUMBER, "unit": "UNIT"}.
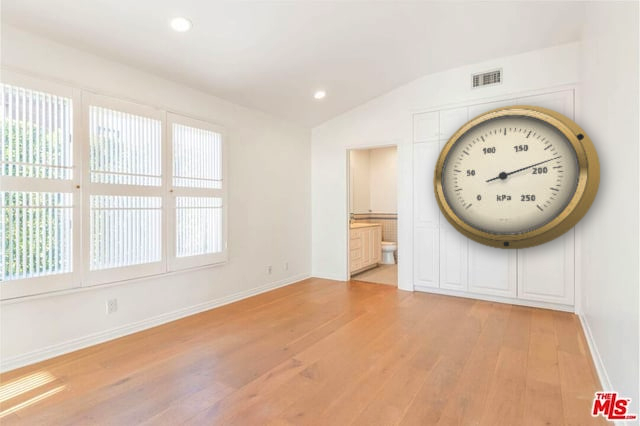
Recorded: {"value": 190, "unit": "kPa"}
